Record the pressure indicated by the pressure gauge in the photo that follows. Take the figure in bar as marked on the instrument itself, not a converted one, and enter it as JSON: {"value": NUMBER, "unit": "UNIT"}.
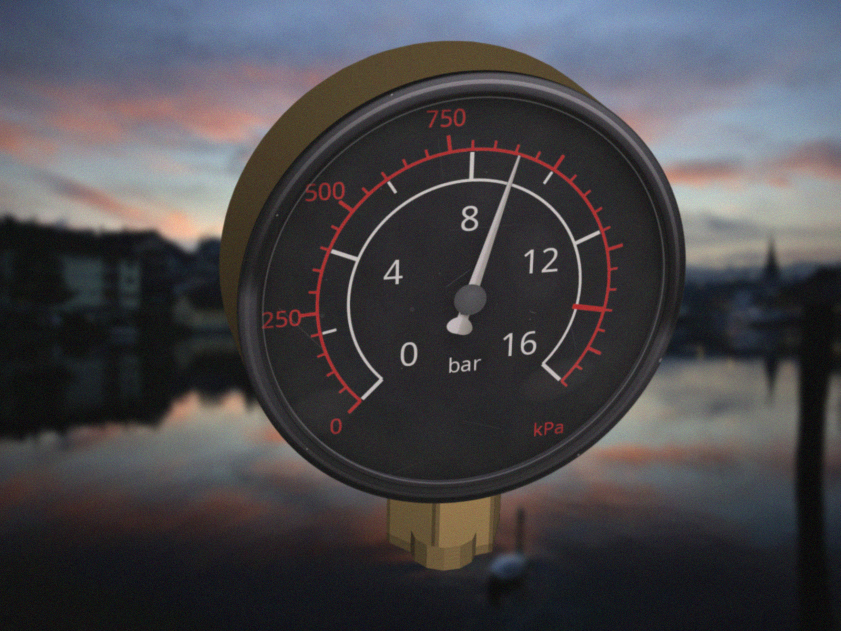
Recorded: {"value": 9, "unit": "bar"}
